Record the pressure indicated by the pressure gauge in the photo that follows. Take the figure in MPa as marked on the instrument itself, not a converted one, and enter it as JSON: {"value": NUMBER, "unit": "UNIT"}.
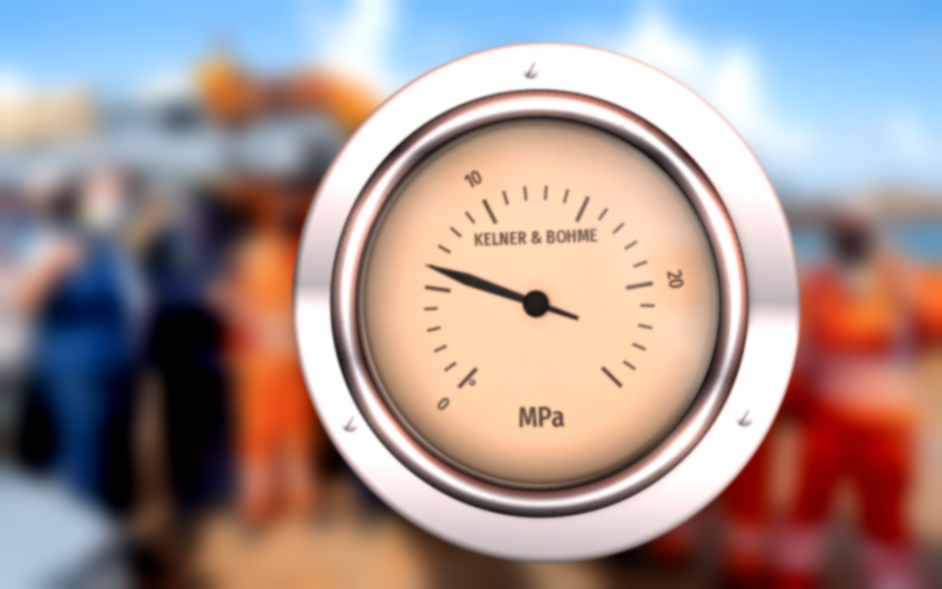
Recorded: {"value": 6, "unit": "MPa"}
